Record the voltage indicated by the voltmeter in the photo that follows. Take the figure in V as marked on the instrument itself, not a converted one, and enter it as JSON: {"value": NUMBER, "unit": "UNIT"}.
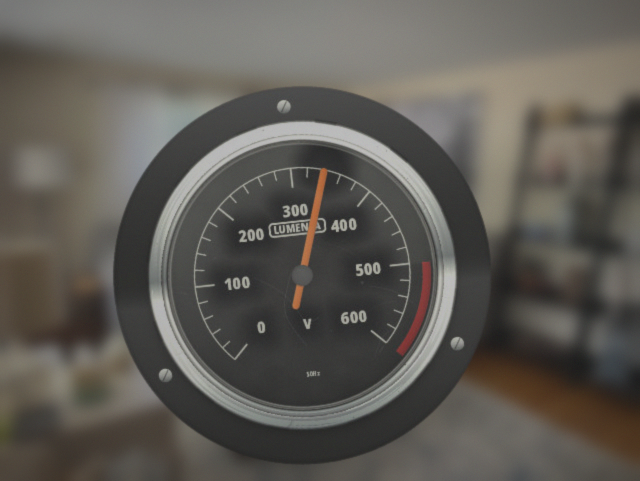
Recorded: {"value": 340, "unit": "V"}
